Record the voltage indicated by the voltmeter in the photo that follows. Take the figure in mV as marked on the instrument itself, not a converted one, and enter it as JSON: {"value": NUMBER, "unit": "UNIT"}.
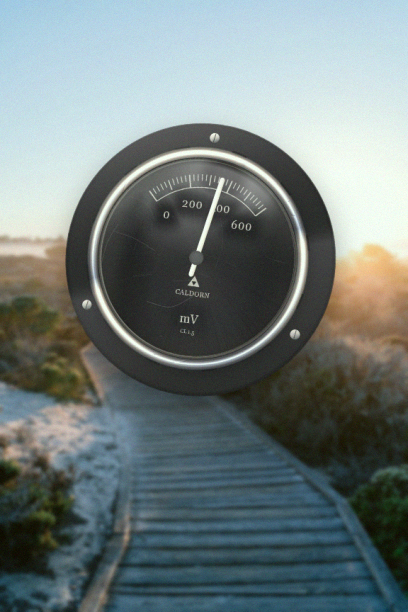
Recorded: {"value": 360, "unit": "mV"}
